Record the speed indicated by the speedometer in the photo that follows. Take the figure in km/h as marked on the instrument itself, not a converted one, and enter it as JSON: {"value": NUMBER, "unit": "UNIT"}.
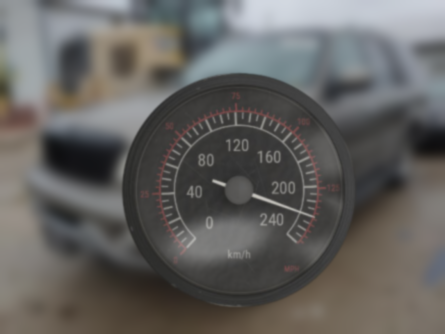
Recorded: {"value": 220, "unit": "km/h"}
